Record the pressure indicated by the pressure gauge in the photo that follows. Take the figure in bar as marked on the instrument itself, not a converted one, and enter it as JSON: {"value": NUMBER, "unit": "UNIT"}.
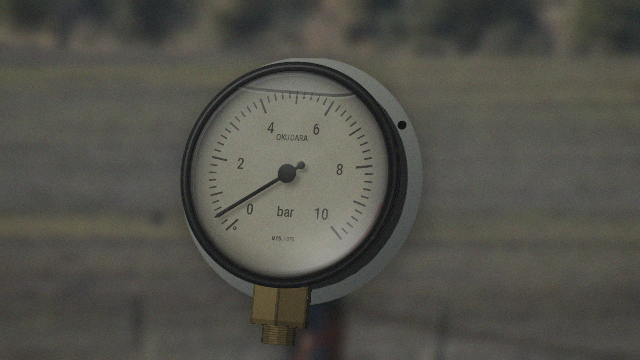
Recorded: {"value": 0.4, "unit": "bar"}
